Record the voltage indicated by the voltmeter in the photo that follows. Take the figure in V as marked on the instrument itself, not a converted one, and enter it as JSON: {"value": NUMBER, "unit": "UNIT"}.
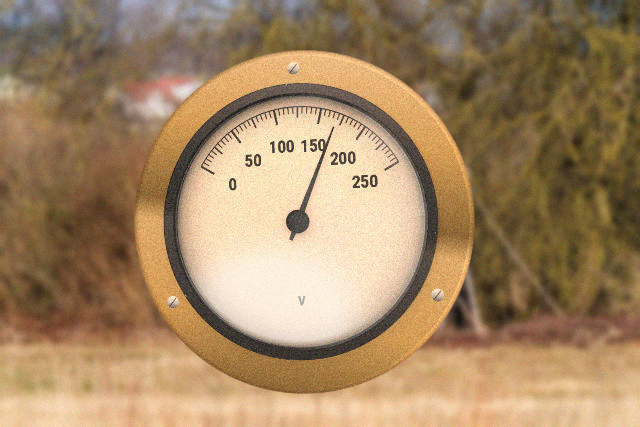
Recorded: {"value": 170, "unit": "V"}
